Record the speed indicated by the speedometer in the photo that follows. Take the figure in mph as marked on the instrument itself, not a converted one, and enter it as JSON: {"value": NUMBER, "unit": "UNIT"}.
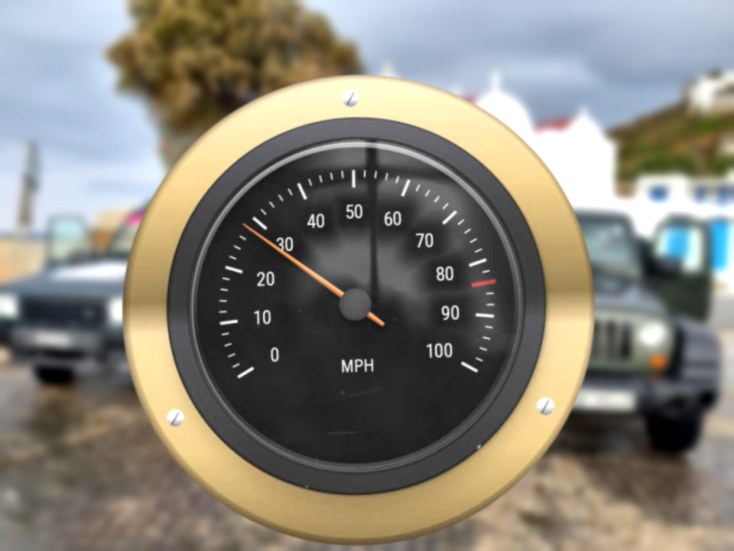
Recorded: {"value": 28, "unit": "mph"}
